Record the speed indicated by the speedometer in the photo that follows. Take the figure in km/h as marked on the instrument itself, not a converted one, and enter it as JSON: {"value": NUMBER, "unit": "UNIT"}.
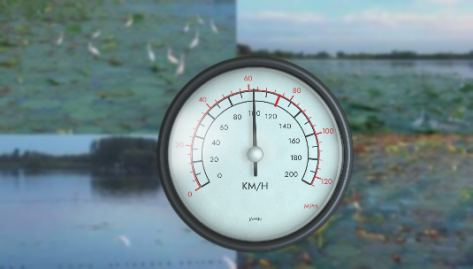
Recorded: {"value": 100, "unit": "km/h"}
